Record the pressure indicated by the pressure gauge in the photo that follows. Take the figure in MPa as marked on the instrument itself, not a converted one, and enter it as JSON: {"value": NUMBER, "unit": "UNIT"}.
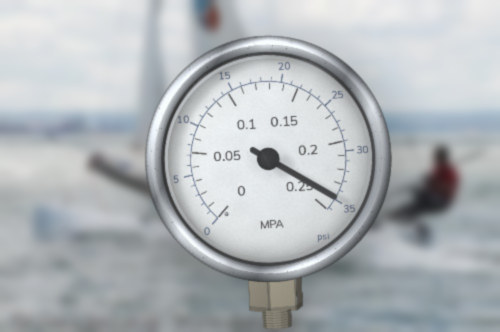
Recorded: {"value": 0.24, "unit": "MPa"}
